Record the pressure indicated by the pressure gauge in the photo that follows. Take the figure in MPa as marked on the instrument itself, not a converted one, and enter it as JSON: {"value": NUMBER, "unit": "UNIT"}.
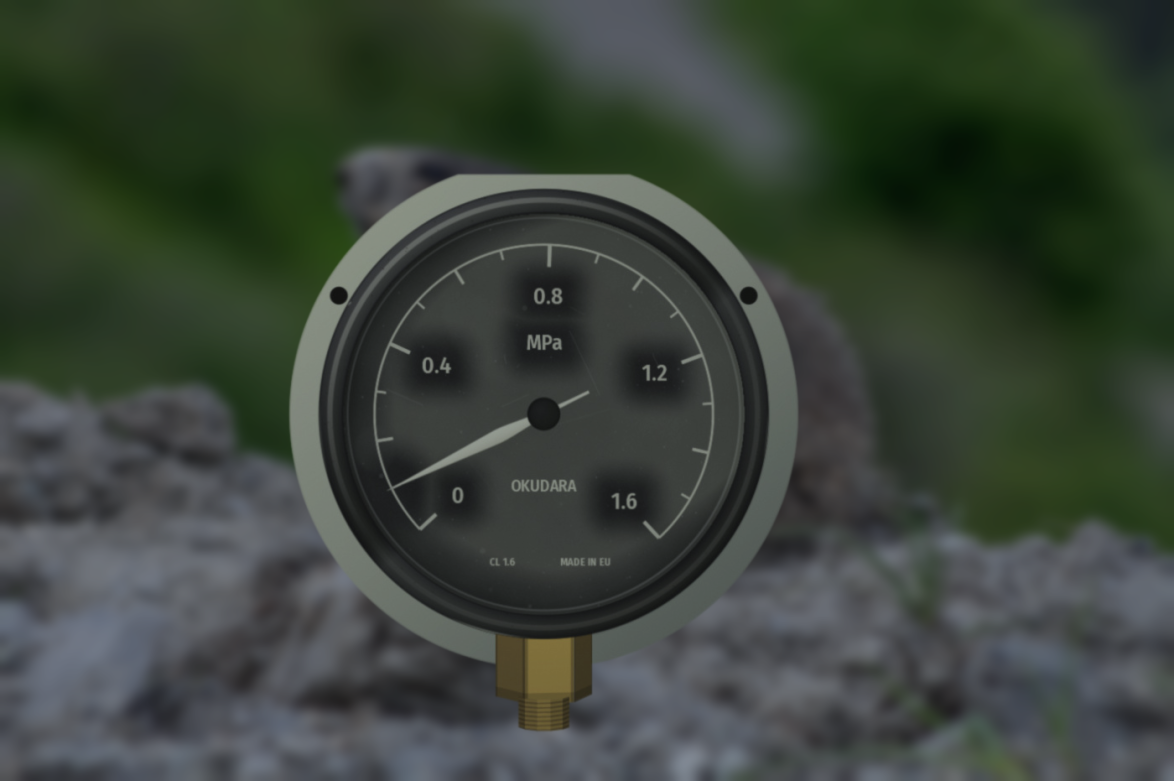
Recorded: {"value": 0.1, "unit": "MPa"}
